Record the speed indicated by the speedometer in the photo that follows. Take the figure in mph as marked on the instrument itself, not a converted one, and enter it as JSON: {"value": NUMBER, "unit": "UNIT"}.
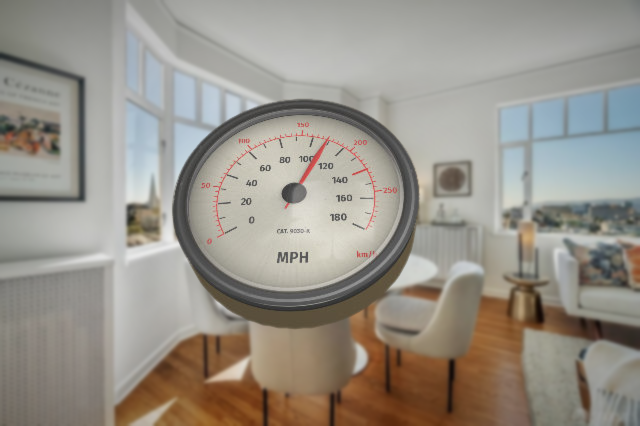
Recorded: {"value": 110, "unit": "mph"}
